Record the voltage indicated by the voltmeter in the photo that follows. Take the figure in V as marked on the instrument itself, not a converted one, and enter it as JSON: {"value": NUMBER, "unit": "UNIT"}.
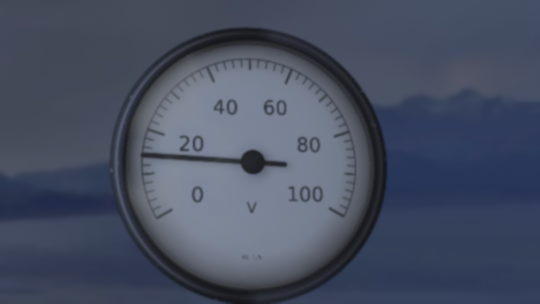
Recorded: {"value": 14, "unit": "V"}
